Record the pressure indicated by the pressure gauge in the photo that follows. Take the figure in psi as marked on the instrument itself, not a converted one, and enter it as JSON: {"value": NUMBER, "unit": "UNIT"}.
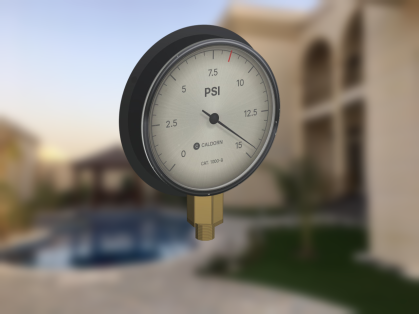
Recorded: {"value": 14.5, "unit": "psi"}
